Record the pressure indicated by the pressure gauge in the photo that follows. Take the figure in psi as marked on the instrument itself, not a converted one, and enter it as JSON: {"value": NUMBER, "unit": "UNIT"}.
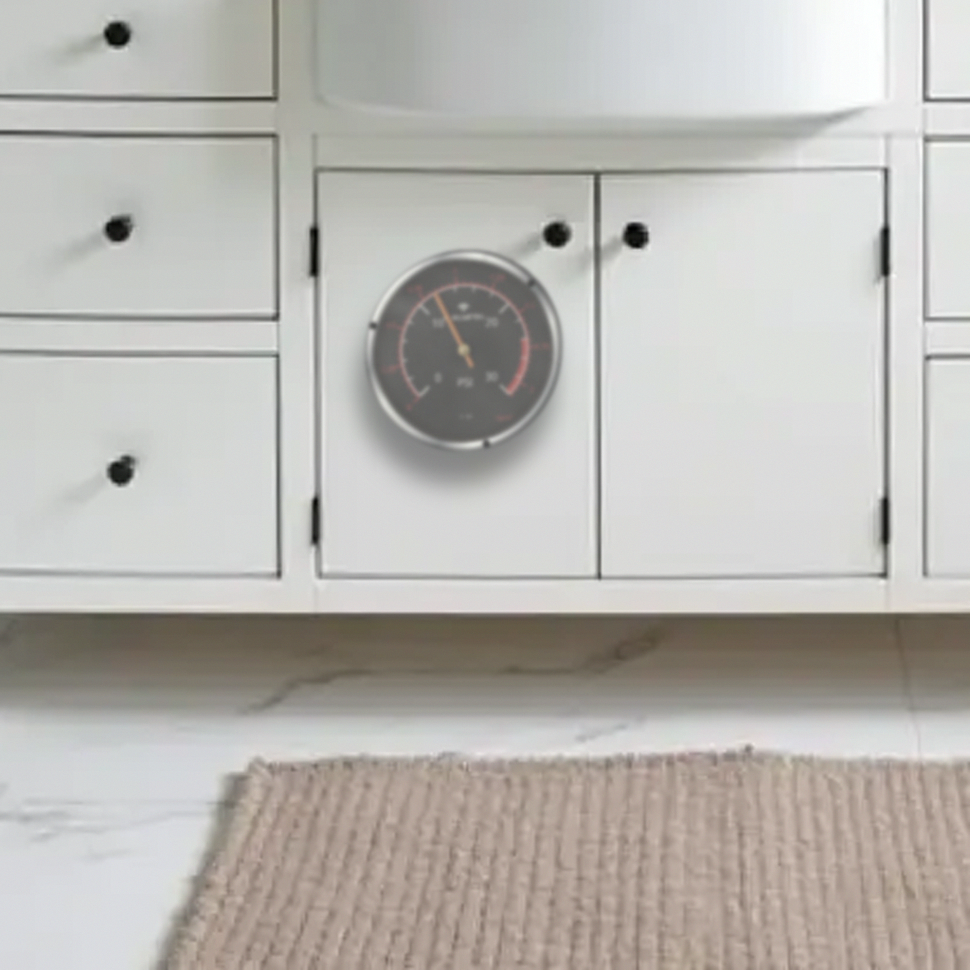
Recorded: {"value": 12, "unit": "psi"}
